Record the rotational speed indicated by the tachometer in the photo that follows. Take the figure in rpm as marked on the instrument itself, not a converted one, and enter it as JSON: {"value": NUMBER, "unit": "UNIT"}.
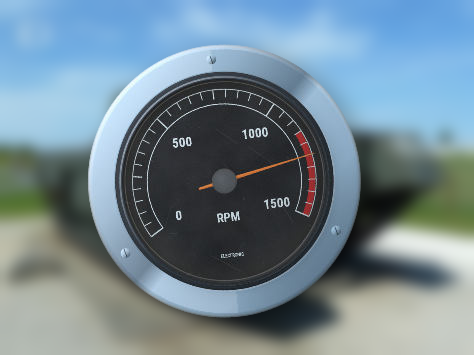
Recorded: {"value": 1250, "unit": "rpm"}
